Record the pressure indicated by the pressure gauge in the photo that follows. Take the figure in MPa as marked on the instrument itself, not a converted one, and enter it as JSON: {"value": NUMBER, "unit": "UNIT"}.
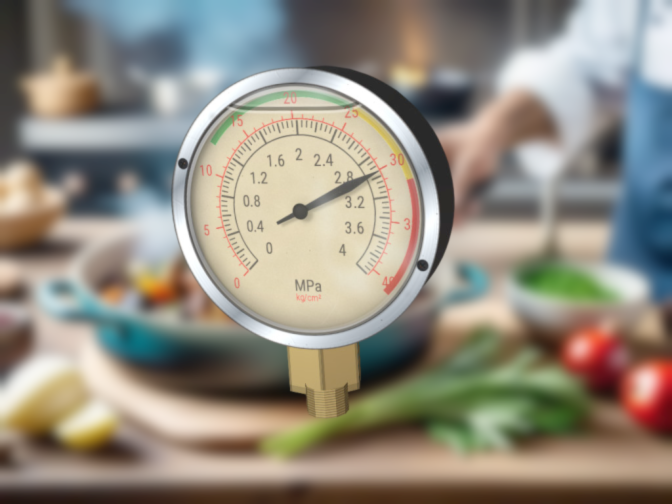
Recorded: {"value": 2.95, "unit": "MPa"}
